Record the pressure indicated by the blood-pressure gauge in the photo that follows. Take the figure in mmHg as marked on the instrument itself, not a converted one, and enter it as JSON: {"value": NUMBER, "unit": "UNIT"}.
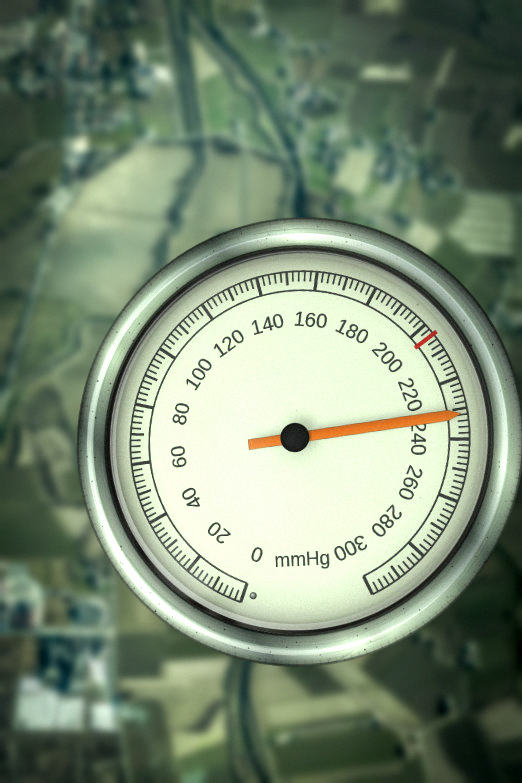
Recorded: {"value": 232, "unit": "mmHg"}
